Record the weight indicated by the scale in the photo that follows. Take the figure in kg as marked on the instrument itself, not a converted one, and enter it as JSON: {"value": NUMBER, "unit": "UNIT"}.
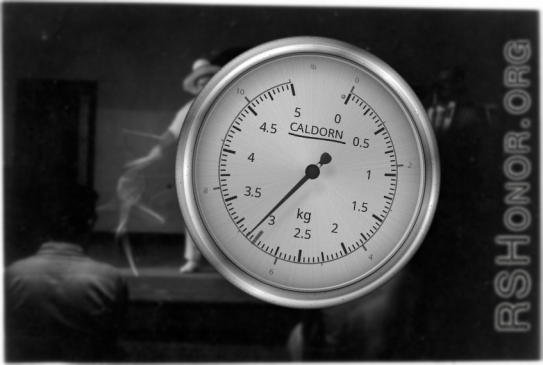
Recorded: {"value": 3.1, "unit": "kg"}
